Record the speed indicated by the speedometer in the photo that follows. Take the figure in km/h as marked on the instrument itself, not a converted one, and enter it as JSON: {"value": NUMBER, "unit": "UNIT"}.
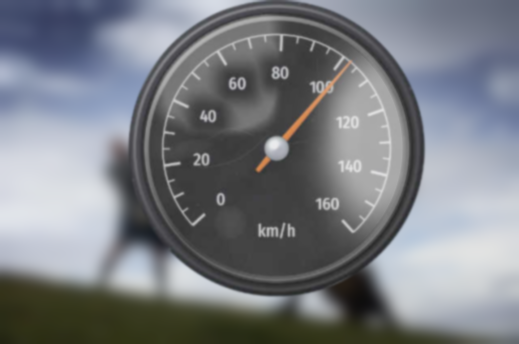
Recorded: {"value": 102.5, "unit": "km/h"}
